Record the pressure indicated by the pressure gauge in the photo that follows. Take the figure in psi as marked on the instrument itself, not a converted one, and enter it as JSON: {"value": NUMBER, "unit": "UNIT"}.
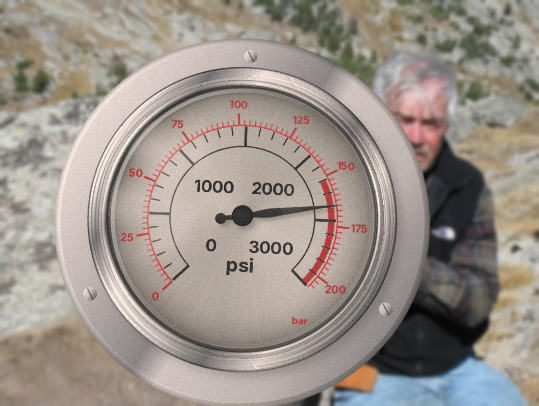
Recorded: {"value": 2400, "unit": "psi"}
